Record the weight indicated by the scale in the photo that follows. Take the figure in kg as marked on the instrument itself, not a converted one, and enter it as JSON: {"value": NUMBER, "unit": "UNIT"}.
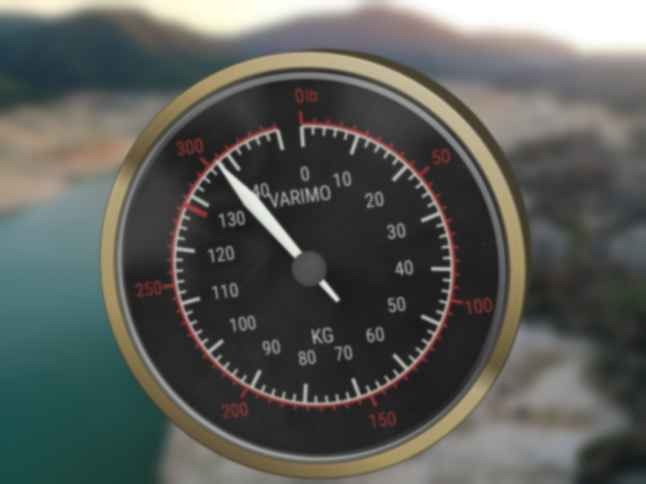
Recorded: {"value": 138, "unit": "kg"}
